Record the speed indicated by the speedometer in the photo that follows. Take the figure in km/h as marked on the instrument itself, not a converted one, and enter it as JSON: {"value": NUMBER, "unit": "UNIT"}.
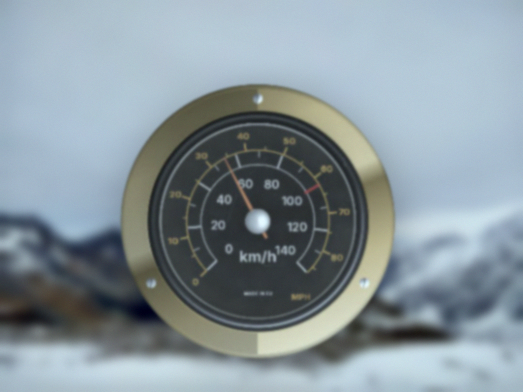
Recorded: {"value": 55, "unit": "km/h"}
